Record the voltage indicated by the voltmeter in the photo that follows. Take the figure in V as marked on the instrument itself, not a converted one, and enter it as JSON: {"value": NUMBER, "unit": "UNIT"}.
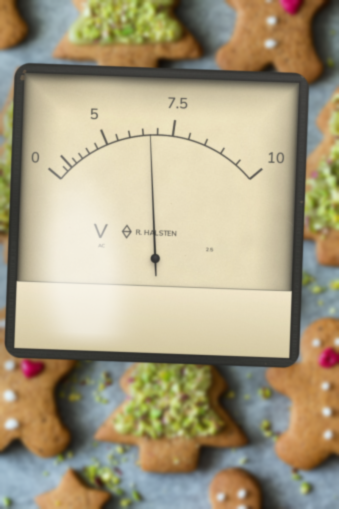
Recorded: {"value": 6.75, "unit": "V"}
